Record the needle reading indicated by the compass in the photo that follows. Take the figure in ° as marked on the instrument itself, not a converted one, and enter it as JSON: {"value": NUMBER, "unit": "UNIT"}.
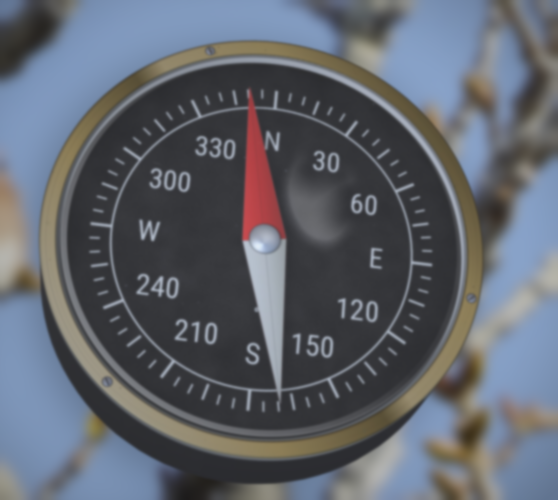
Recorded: {"value": 350, "unit": "°"}
